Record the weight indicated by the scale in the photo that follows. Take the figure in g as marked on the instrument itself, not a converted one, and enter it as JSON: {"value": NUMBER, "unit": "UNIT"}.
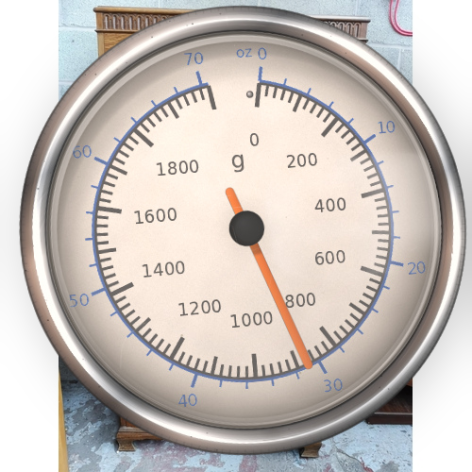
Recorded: {"value": 880, "unit": "g"}
